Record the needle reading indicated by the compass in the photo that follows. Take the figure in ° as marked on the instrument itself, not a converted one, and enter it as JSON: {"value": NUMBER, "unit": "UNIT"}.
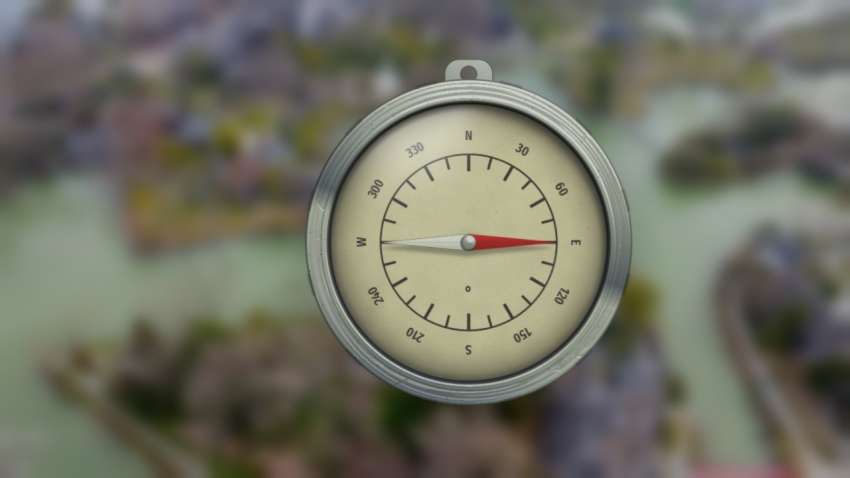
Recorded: {"value": 90, "unit": "°"}
